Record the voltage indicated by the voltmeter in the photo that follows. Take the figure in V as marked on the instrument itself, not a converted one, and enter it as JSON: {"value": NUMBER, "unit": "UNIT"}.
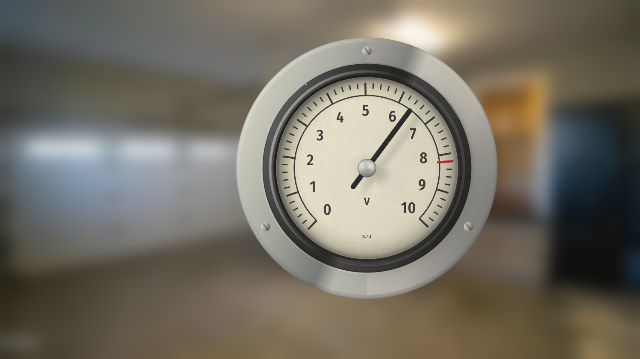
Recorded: {"value": 6.4, "unit": "V"}
